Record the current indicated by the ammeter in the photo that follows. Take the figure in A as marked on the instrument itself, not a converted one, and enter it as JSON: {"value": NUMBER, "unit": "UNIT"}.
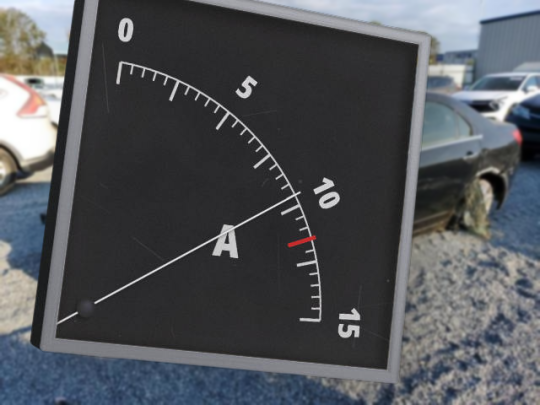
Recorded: {"value": 9.5, "unit": "A"}
